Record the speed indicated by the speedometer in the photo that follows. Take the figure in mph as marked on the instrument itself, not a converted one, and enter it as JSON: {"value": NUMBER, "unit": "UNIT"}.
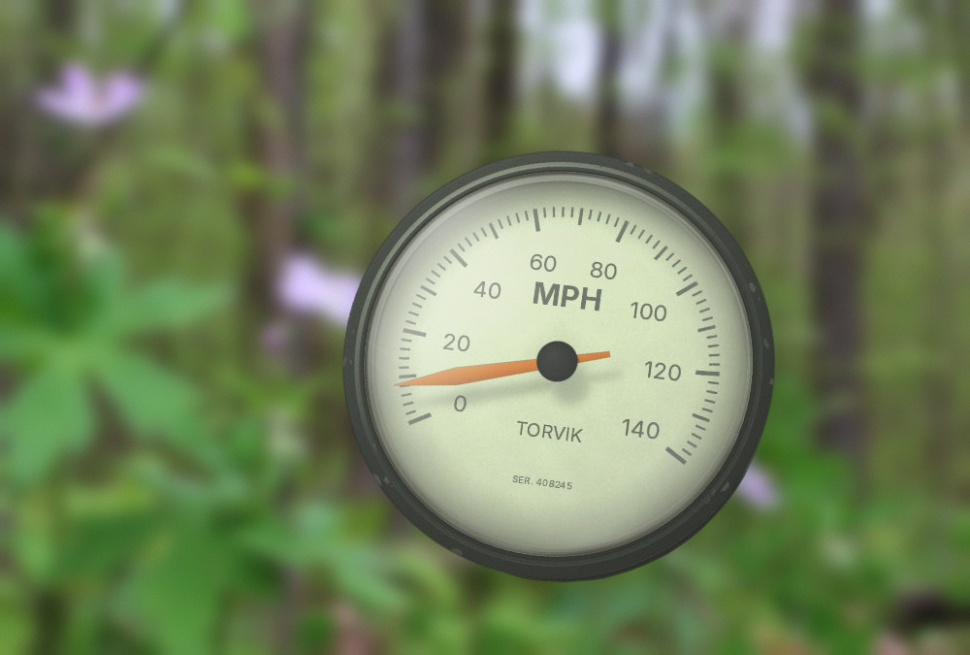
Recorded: {"value": 8, "unit": "mph"}
